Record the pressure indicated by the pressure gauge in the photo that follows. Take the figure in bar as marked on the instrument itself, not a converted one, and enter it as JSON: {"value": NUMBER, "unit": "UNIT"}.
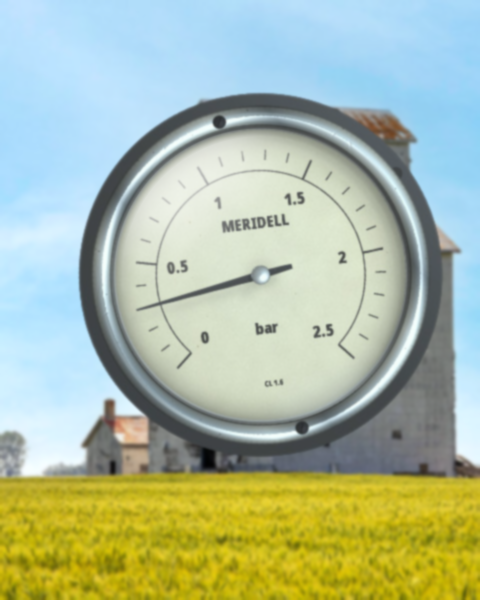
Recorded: {"value": 0.3, "unit": "bar"}
